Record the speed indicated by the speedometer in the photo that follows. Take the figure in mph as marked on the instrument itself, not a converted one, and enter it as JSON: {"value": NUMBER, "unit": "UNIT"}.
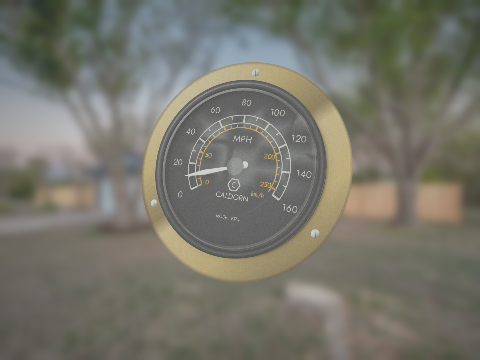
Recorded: {"value": 10, "unit": "mph"}
